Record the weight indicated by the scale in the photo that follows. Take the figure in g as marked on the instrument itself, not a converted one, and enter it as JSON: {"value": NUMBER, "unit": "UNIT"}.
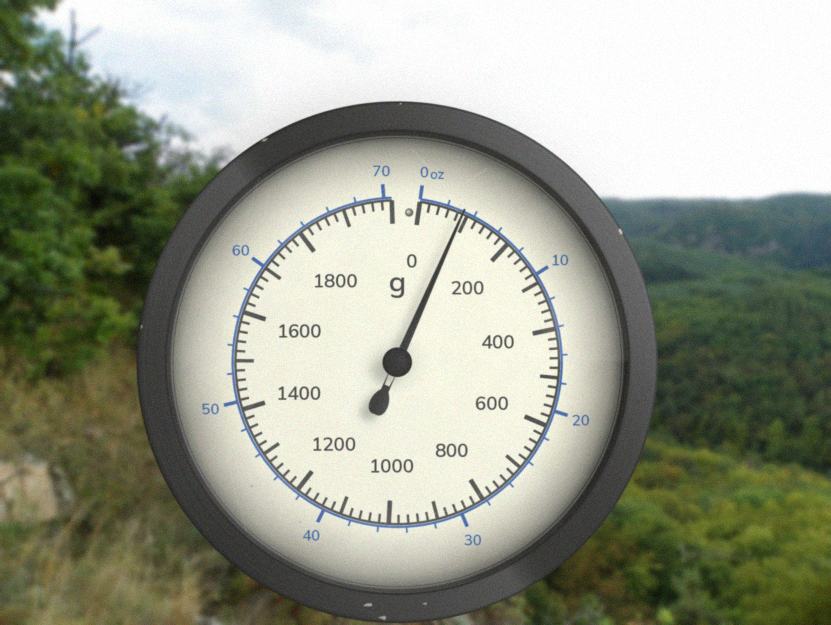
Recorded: {"value": 90, "unit": "g"}
